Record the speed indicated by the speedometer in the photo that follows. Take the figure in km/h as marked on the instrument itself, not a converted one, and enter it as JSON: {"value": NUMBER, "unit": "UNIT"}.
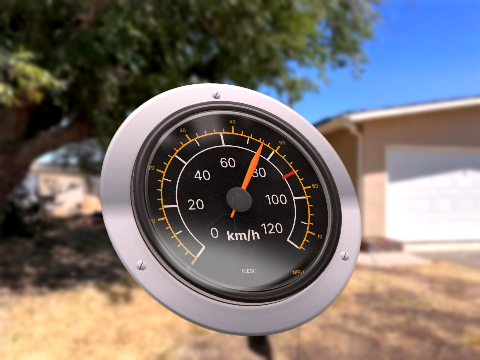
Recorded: {"value": 75, "unit": "km/h"}
